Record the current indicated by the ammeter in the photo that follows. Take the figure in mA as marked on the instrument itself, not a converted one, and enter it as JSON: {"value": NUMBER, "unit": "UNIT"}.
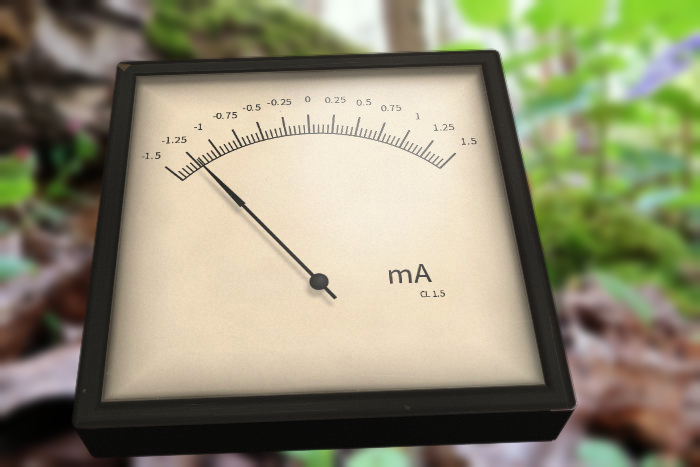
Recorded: {"value": -1.25, "unit": "mA"}
